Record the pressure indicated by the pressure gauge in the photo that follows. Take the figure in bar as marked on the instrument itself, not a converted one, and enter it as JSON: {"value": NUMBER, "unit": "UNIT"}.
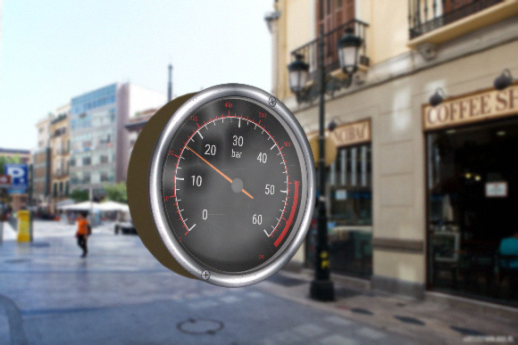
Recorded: {"value": 16, "unit": "bar"}
